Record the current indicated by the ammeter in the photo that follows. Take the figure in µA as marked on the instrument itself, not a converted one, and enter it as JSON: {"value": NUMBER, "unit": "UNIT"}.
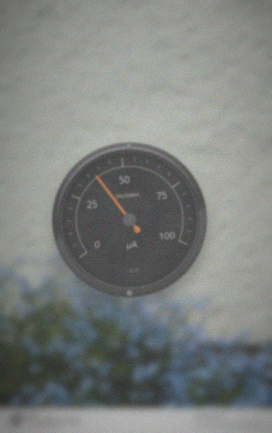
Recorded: {"value": 37.5, "unit": "µA"}
